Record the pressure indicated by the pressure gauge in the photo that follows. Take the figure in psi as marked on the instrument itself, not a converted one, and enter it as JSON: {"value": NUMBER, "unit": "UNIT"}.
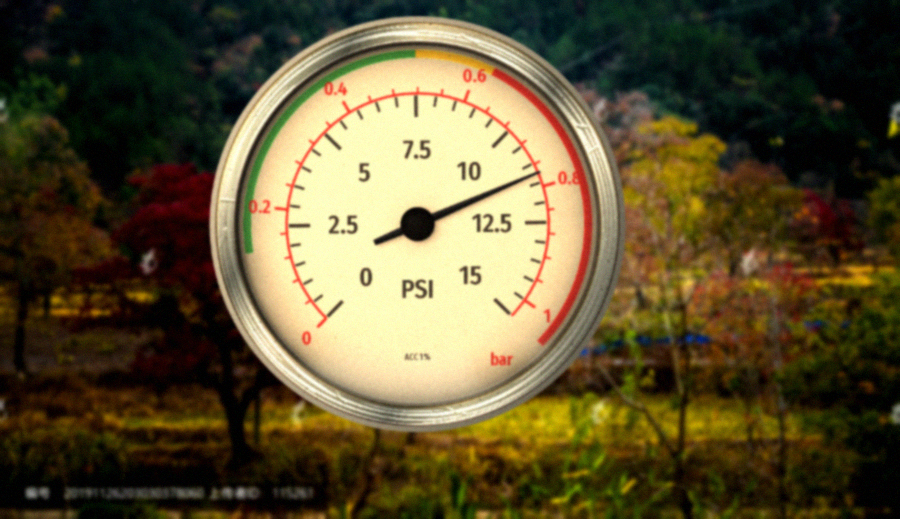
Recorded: {"value": 11.25, "unit": "psi"}
